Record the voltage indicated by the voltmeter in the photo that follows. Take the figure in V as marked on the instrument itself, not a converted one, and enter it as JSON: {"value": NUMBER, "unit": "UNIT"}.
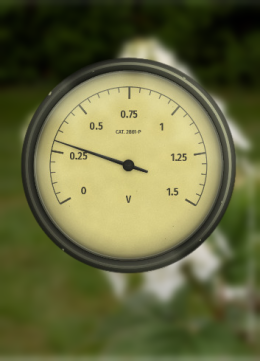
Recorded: {"value": 0.3, "unit": "V"}
